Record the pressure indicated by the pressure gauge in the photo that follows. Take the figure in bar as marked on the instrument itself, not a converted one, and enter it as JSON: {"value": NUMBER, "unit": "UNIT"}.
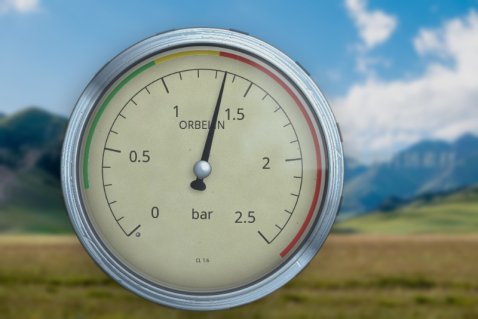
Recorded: {"value": 1.35, "unit": "bar"}
